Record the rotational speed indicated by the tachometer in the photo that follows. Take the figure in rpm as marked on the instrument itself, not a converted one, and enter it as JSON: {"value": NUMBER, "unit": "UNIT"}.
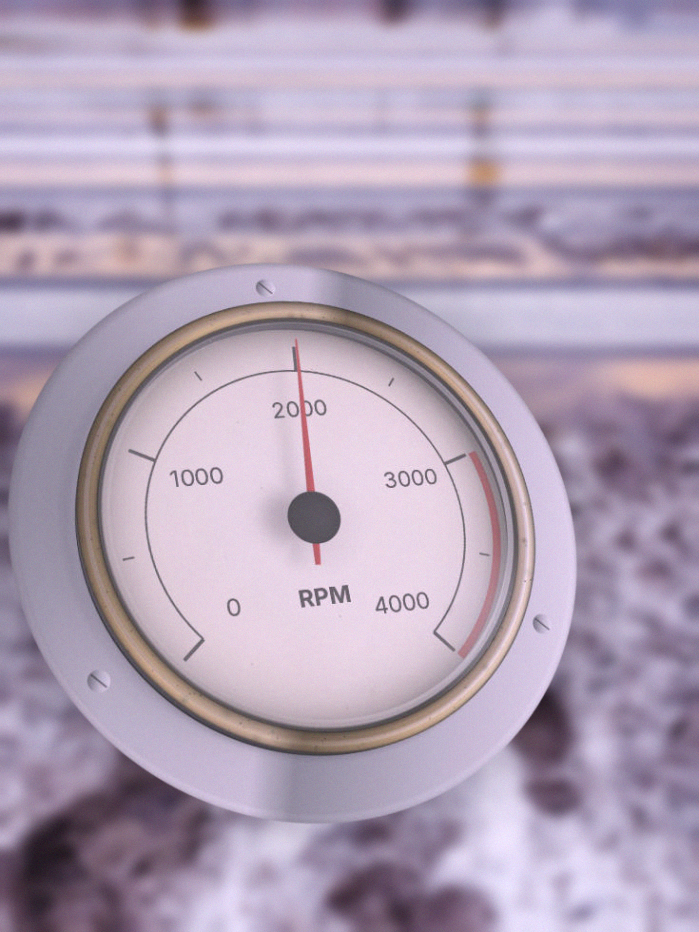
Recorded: {"value": 2000, "unit": "rpm"}
